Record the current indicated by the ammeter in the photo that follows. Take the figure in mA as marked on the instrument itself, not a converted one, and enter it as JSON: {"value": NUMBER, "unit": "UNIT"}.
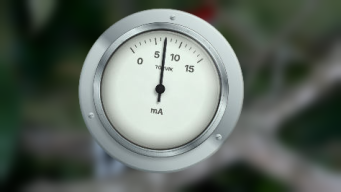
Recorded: {"value": 7, "unit": "mA"}
